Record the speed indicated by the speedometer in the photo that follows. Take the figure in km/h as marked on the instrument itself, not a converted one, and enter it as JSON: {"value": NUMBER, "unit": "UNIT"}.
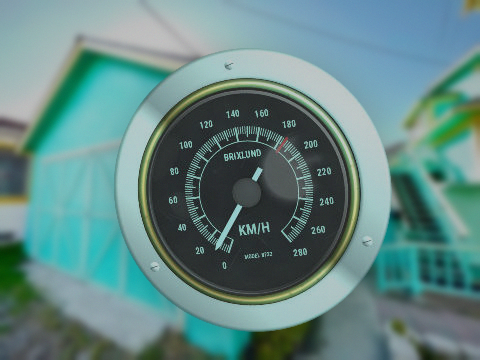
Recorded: {"value": 10, "unit": "km/h"}
